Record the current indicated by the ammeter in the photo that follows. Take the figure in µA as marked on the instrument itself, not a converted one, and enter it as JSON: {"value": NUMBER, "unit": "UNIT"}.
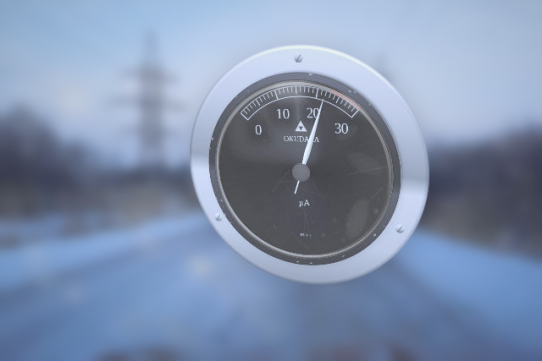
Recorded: {"value": 22, "unit": "µA"}
